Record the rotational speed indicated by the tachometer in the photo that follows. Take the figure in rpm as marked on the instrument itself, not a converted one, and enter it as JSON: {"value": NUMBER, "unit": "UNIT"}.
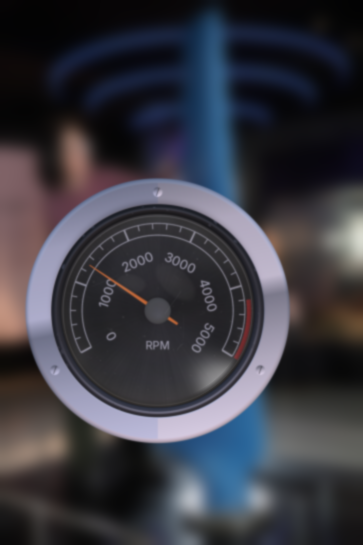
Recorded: {"value": 1300, "unit": "rpm"}
